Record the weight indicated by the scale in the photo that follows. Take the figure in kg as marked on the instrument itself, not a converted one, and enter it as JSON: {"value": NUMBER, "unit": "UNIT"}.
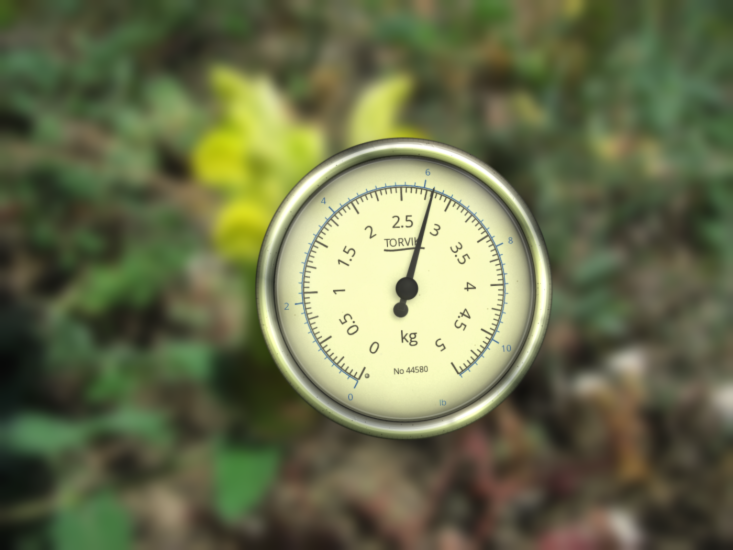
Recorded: {"value": 2.8, "unit": "kg"}
